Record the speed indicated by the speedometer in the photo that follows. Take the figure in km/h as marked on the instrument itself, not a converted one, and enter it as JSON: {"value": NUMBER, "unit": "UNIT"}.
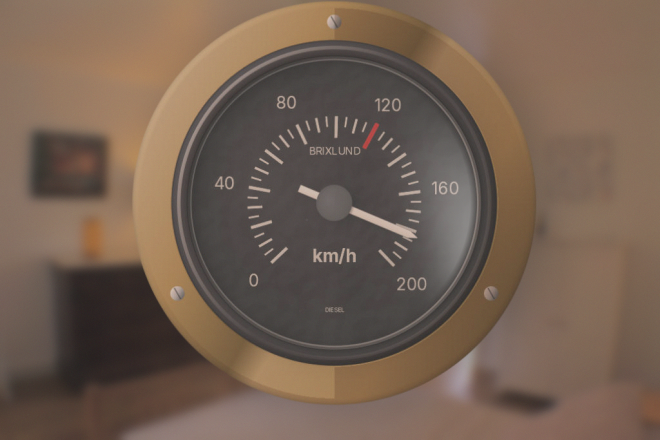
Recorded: {"value": 182.5, "unit": "km/h"}
